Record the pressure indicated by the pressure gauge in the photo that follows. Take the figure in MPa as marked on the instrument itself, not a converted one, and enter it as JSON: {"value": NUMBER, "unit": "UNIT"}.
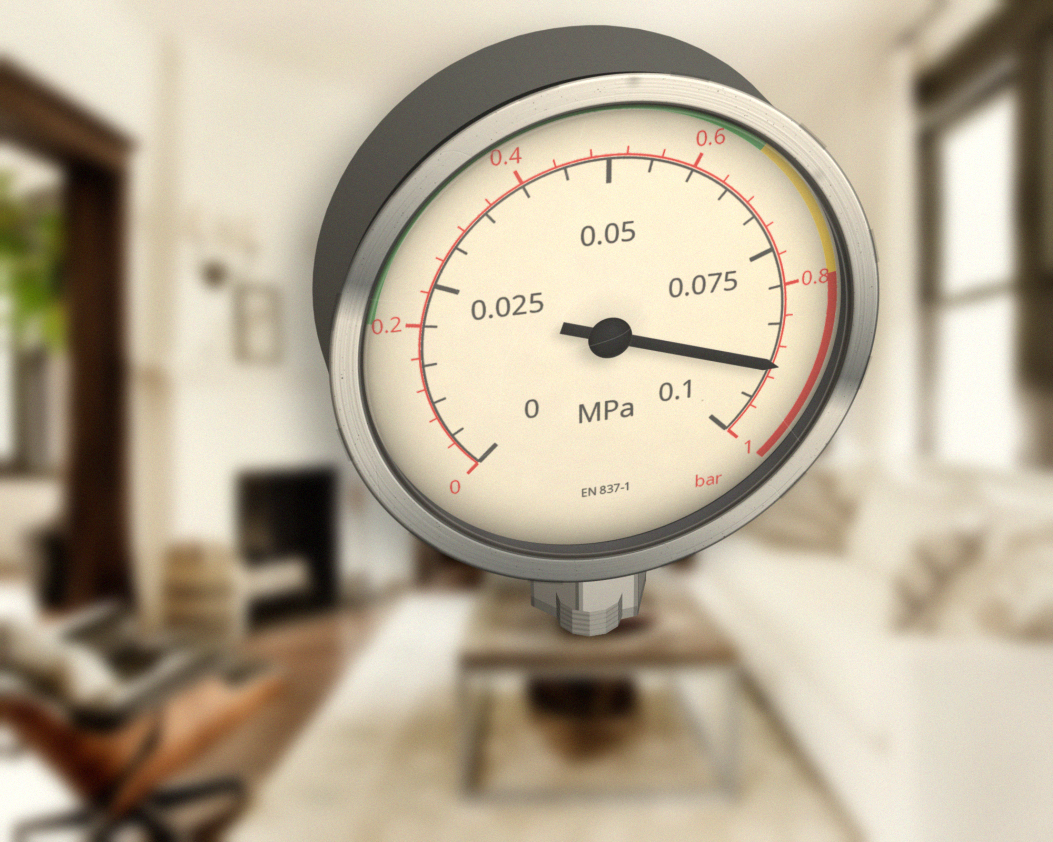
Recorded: {"value": 0.09, "unit": "MPa"}
